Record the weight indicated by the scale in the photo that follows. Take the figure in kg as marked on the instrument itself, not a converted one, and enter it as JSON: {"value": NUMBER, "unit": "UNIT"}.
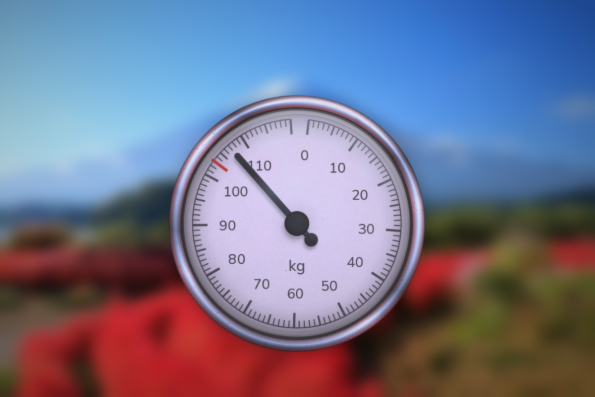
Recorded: {"value": 107, "unit": "kg"}
